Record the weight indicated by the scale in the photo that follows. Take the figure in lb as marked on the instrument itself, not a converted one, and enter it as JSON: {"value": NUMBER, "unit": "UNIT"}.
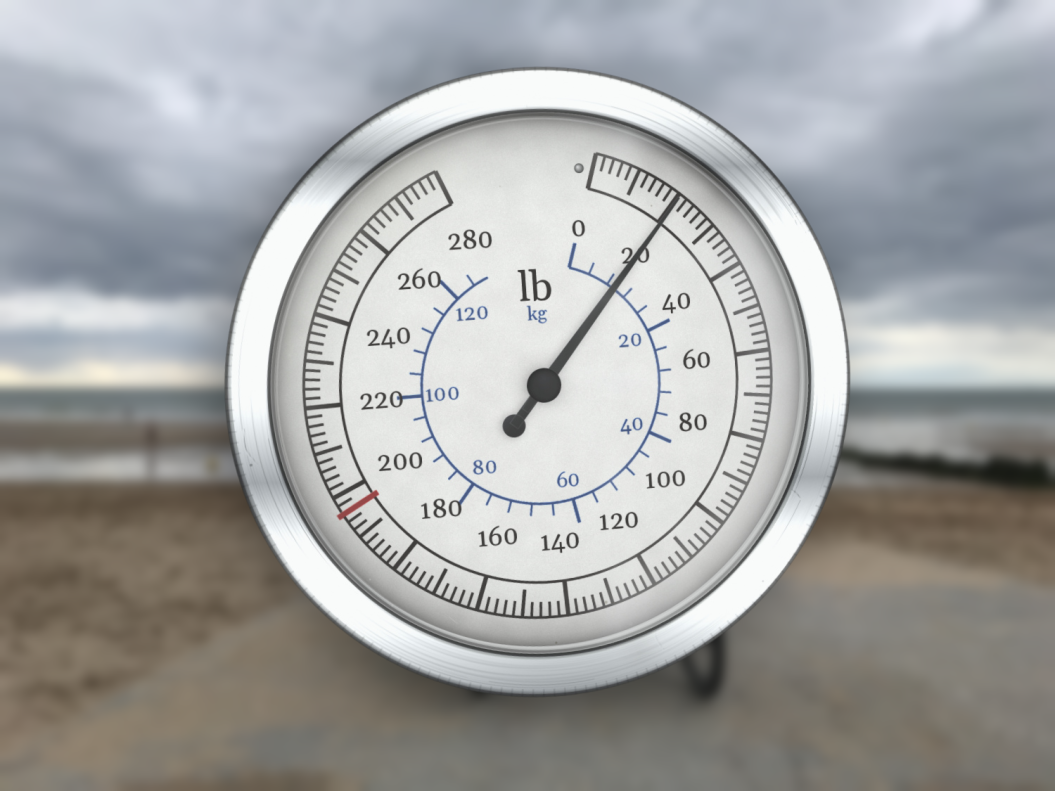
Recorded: {"value": 20, "unit": "lb"}
